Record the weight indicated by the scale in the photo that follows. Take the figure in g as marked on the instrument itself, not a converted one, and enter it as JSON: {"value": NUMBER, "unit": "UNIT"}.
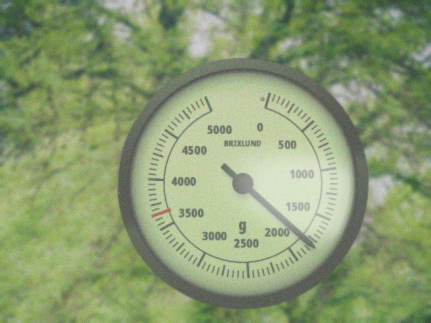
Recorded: {"value": 1800, "unit": "g"}
